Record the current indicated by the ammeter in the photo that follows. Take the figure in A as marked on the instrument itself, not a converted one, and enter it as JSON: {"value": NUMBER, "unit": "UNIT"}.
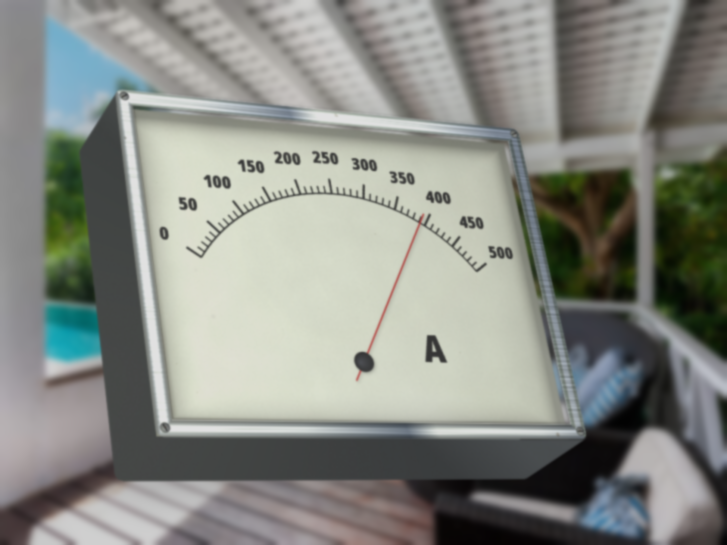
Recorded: {"value": 390, "unit": "A"}
